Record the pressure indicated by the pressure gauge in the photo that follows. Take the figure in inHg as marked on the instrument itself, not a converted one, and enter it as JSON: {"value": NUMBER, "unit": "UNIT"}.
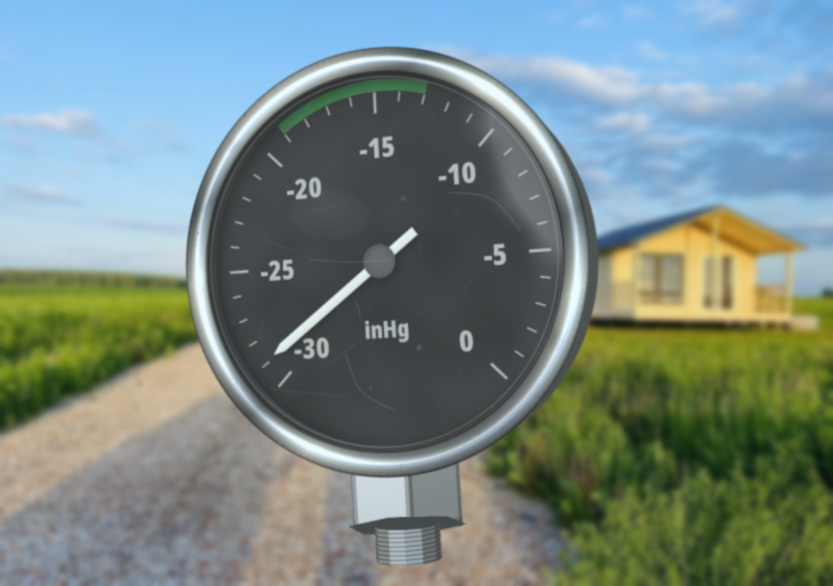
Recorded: {"value": -29, "unit": "inHg"}
